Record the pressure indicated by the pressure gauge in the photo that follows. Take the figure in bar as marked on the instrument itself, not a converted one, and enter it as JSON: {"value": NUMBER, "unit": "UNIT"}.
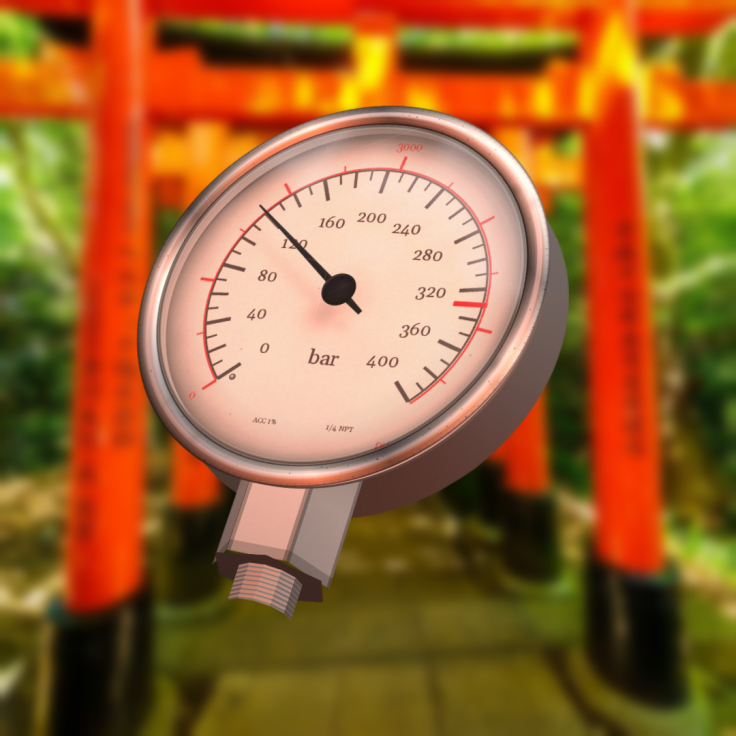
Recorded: {"value": 120, "unit": "bar"}
